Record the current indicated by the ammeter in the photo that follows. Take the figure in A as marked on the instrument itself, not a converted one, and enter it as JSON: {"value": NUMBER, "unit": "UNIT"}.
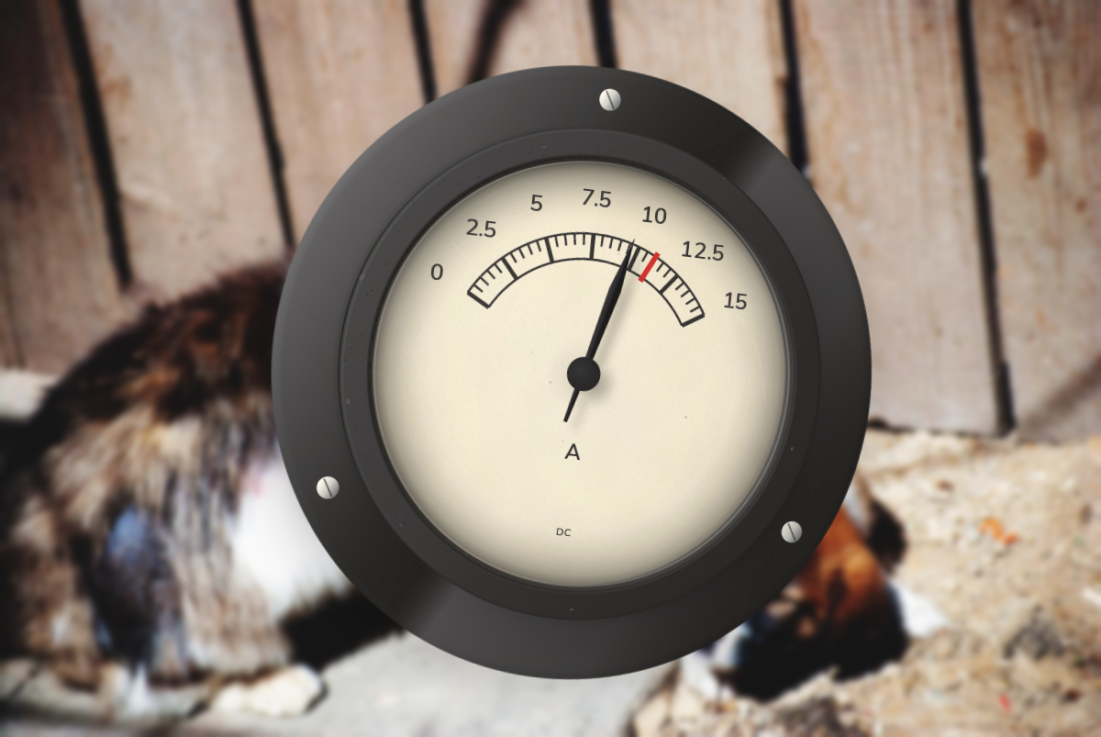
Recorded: {"value": 9.5, "unit": "A"}
